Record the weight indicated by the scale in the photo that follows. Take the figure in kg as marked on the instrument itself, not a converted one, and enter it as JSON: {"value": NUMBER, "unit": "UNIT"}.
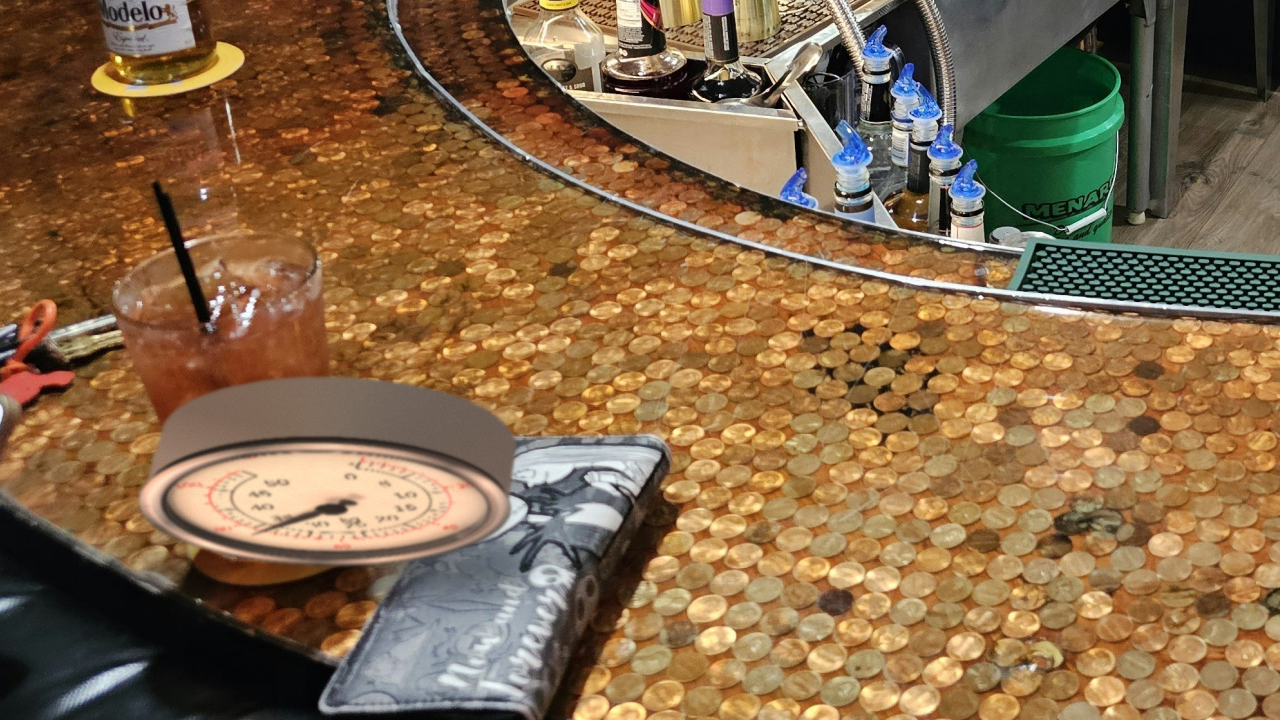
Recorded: {"value": 35, "unit": "kg"}
